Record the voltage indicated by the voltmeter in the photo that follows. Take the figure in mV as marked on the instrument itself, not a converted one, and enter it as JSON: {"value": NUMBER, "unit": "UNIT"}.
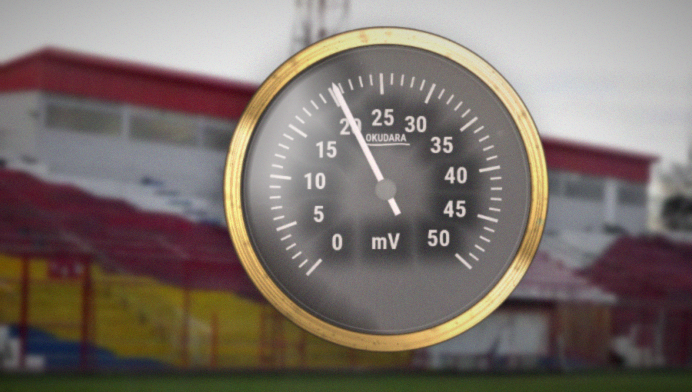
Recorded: {"value": 20.5, "unit": "mV"}
